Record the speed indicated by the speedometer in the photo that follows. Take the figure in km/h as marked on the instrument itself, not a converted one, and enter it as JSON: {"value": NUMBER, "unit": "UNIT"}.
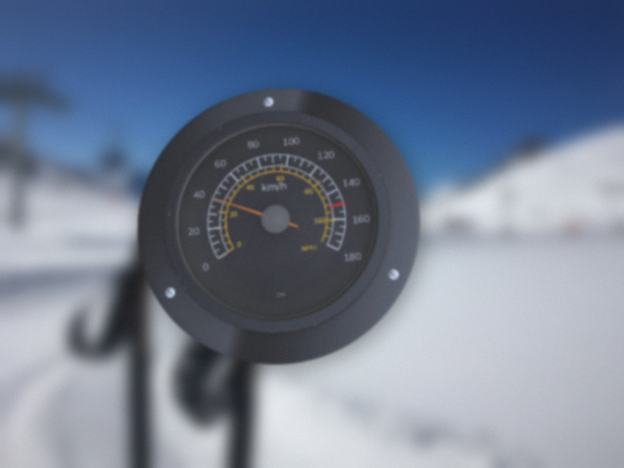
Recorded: {"value": 40, "unit": "km/h"}
